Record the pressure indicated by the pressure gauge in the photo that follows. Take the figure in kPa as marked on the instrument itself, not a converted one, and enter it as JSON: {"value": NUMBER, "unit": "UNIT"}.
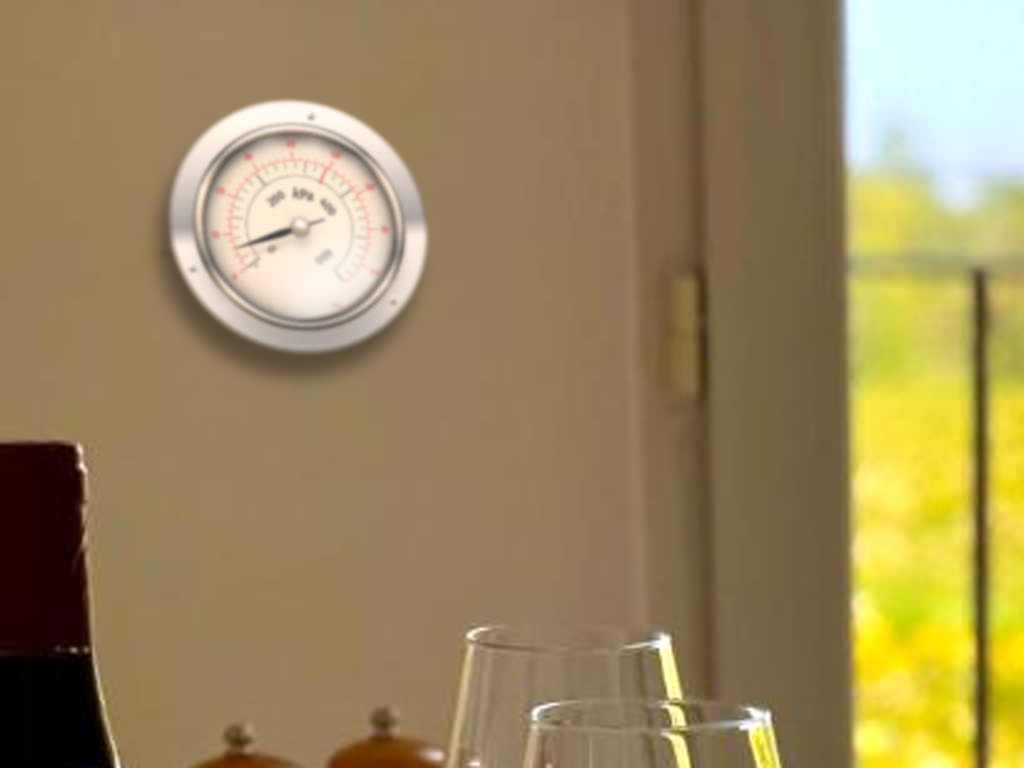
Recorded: {"value": 40, "unit": "kPa"}
